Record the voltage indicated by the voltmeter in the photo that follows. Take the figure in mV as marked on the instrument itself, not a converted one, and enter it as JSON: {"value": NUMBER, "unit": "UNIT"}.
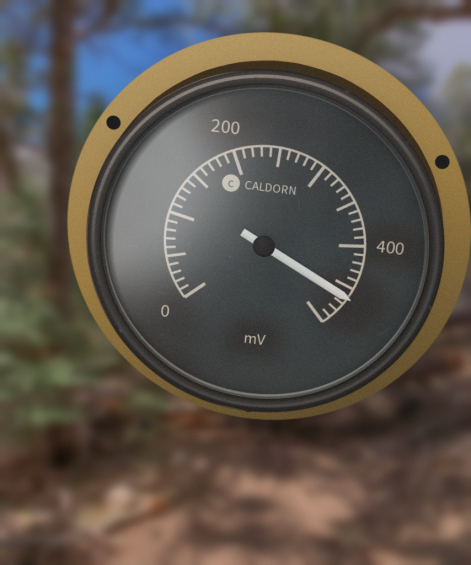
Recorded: {"value": 460, "unit": "mV"}
